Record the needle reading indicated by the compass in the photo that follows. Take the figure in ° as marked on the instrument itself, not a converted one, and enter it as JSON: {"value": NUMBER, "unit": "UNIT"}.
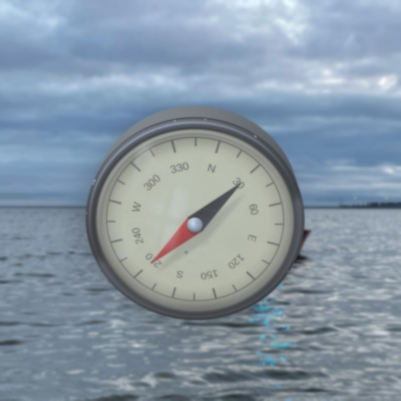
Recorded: {"value": 210, "unit": "°"}
